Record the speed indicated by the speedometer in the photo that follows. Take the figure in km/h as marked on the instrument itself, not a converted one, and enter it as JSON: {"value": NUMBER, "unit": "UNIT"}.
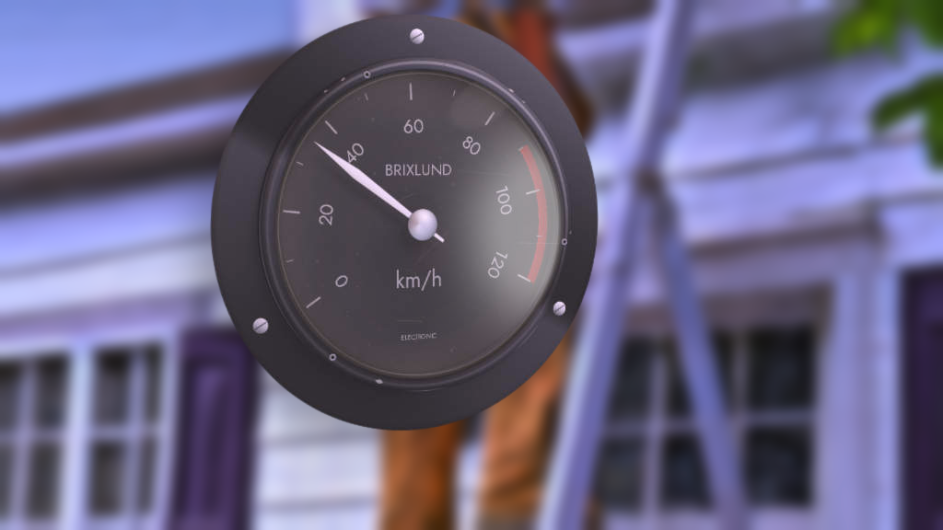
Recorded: {"value": 35, "unit": "km/h"}
